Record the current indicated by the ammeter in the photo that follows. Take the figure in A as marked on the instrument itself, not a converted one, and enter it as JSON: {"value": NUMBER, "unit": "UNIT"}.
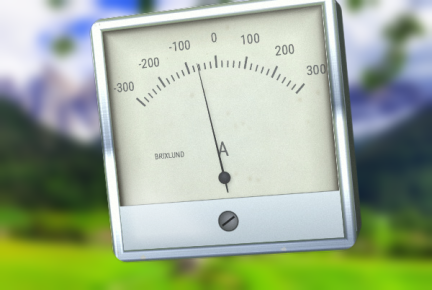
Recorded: {"value": -60, "unit": "A"}
